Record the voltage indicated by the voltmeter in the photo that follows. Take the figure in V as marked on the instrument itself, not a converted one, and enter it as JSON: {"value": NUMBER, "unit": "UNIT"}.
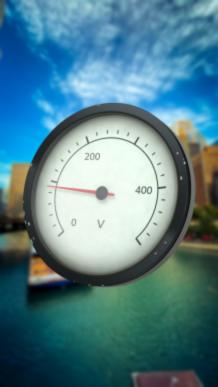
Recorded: {"value": 90, "unit": "V"}
